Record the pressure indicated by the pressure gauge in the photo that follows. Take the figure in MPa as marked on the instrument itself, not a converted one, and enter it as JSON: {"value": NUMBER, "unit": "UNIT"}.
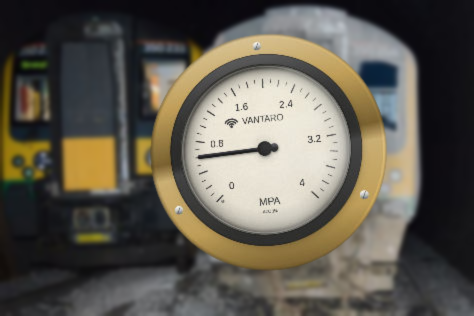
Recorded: {"value": 0.6, "unit": "MPa"}
